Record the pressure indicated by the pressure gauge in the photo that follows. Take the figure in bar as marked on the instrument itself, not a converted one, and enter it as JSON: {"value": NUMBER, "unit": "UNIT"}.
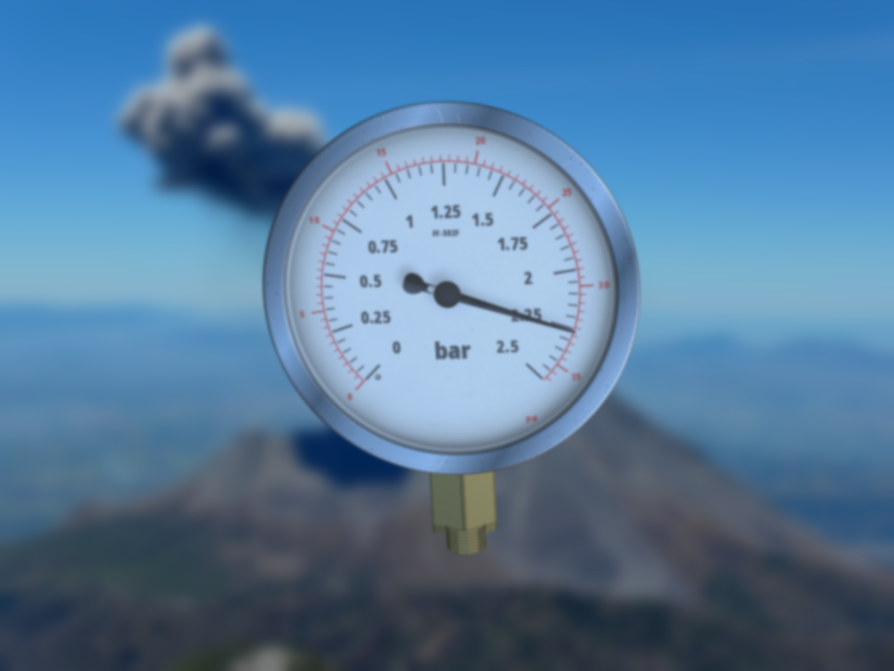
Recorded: {"value": 2.25, "unit": "bar"}
